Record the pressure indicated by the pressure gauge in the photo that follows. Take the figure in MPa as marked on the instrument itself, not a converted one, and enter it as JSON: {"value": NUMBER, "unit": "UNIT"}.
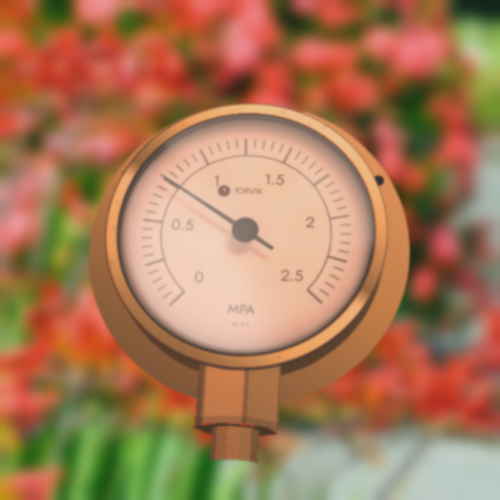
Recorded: {"value": 0.75, "unit": "MPa"}
